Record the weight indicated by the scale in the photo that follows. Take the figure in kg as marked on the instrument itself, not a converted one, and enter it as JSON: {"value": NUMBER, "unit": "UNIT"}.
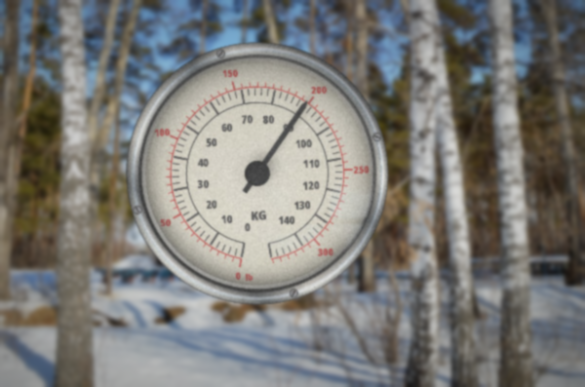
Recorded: {"value": 90, "unit": "kg"}
